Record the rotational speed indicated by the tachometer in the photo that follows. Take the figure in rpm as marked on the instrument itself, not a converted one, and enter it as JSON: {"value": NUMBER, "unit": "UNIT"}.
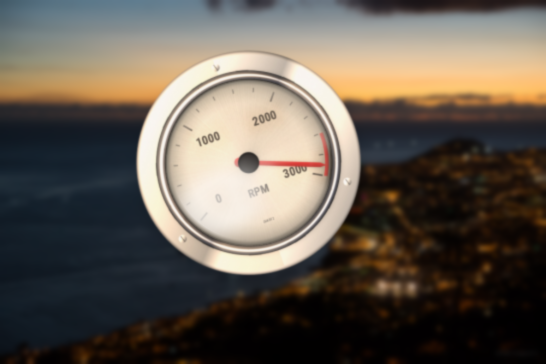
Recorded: {"value": 2900, "unit": "rpm"}
